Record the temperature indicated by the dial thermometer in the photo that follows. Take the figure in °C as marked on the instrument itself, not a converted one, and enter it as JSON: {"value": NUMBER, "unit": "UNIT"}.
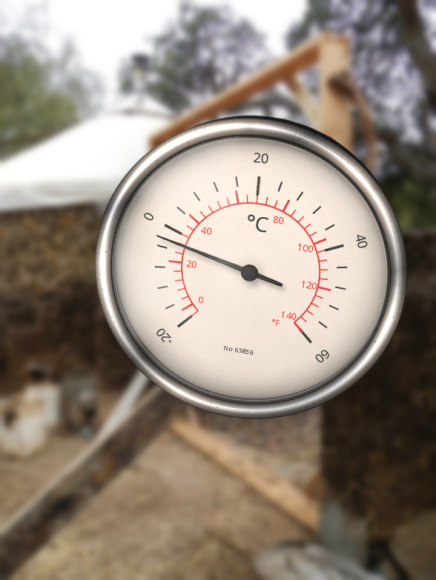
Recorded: {"value": -2, "unit": "°C"}
